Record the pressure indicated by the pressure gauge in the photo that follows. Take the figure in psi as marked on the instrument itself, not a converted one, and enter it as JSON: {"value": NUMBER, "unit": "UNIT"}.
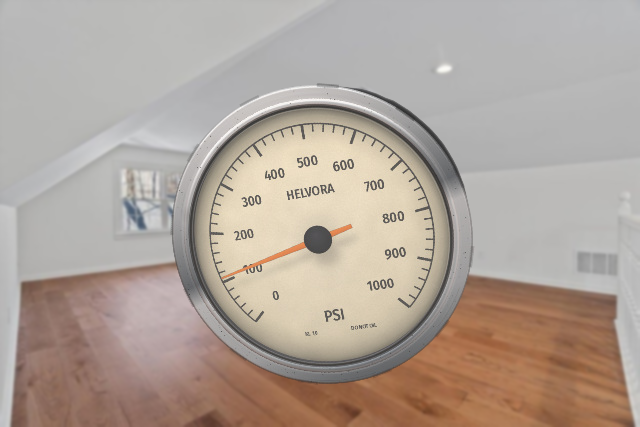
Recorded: {"value": 110, "unit": "psi"}
